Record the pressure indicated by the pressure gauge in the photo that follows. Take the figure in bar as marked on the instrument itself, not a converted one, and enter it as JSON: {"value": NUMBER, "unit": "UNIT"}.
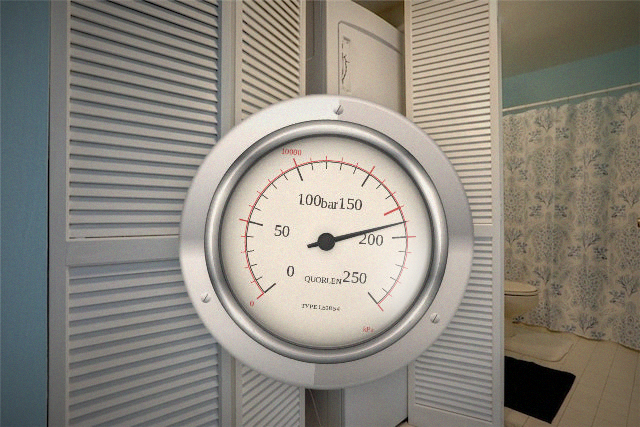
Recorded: {"value": 190, "unit": "bar"}
